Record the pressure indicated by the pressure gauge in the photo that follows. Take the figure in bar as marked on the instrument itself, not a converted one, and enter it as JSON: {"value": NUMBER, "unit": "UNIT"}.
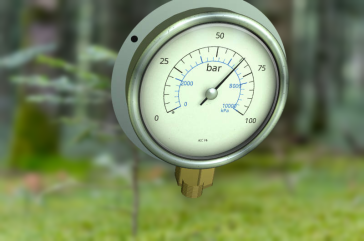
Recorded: {"value": 65, "unit": "bar"}
